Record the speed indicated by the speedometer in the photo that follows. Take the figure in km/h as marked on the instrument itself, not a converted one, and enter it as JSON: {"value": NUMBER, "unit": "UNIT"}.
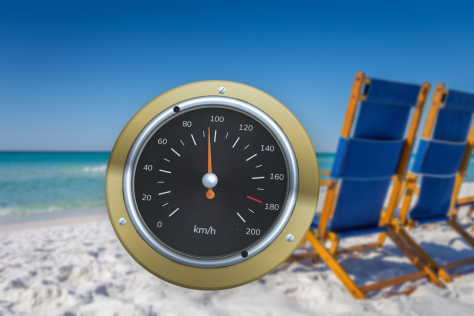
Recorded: {"value": 95, "unit": "km/h"}
